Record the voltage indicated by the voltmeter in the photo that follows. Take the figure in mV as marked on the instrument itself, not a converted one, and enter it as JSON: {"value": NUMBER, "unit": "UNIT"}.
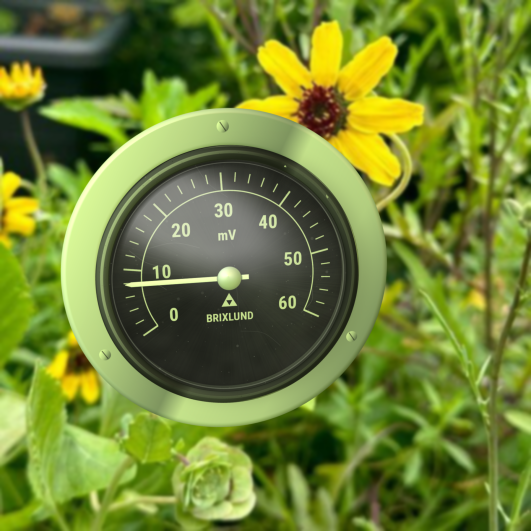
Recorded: {"value": 8, "unit": "mV"}
